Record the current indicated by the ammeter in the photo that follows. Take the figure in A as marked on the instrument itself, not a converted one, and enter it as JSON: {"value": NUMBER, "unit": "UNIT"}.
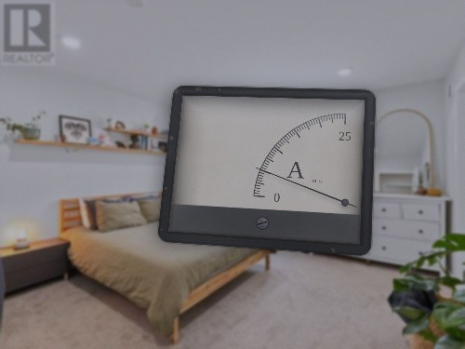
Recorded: {"value": 5, "unit": "A"}
